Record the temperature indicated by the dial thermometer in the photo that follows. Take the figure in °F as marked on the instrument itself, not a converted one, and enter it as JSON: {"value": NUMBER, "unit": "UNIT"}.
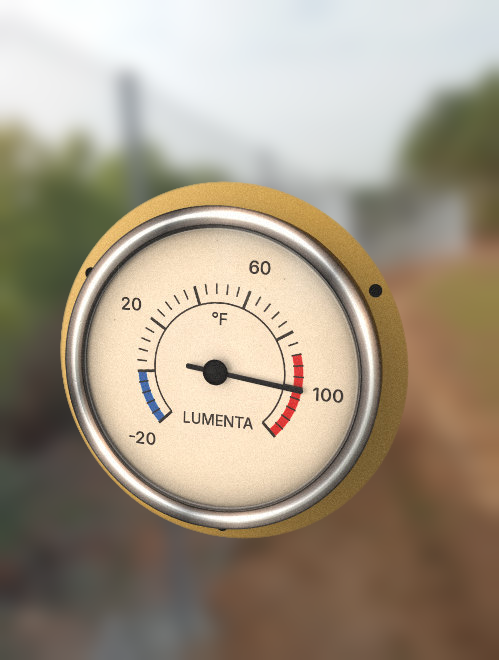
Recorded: {"value": 100, "unit": "°F"}
